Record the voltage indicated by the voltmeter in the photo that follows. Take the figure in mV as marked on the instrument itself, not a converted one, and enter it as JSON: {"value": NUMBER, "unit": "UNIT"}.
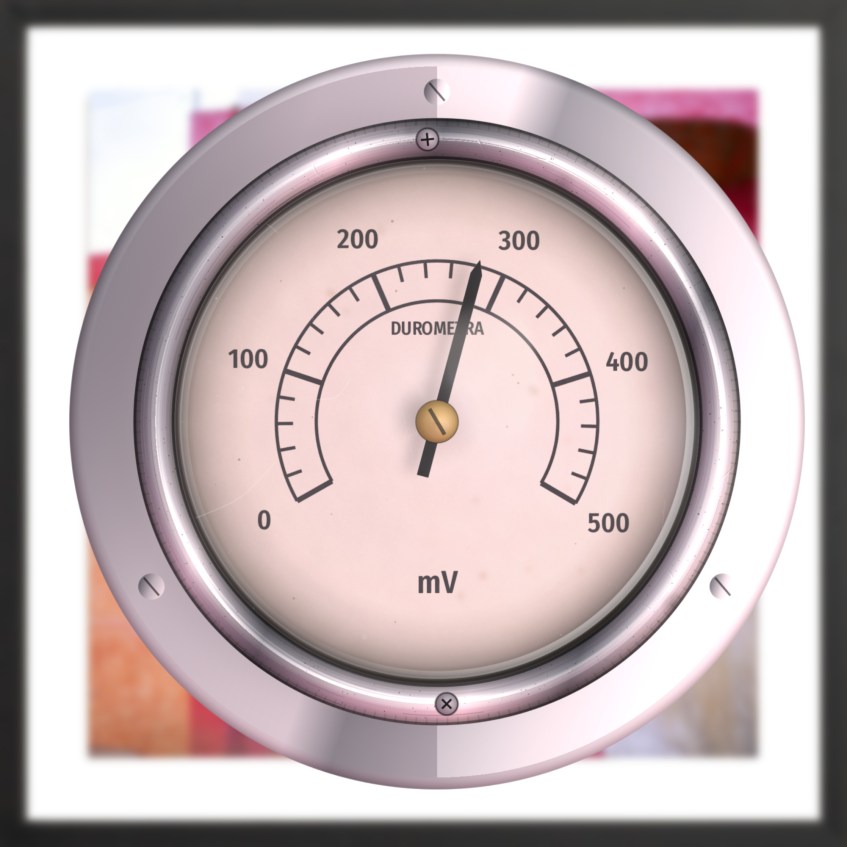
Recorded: {"value": 280, "unit": "mV"}
